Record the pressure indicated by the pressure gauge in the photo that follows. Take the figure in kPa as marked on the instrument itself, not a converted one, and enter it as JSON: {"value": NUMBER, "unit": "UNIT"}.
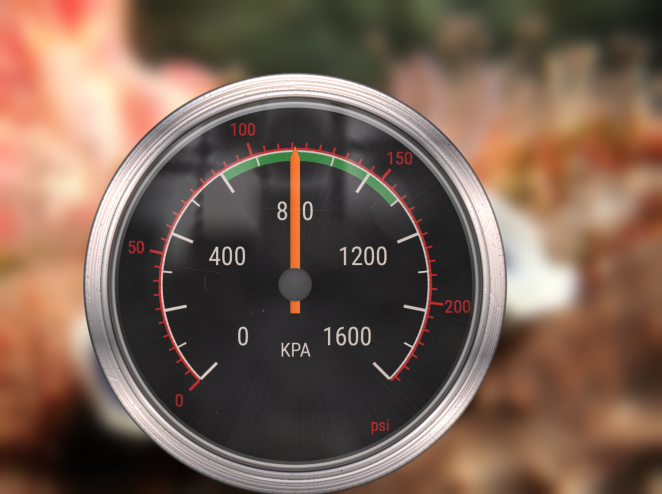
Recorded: {"value": 800, "unit": "kPa"}
